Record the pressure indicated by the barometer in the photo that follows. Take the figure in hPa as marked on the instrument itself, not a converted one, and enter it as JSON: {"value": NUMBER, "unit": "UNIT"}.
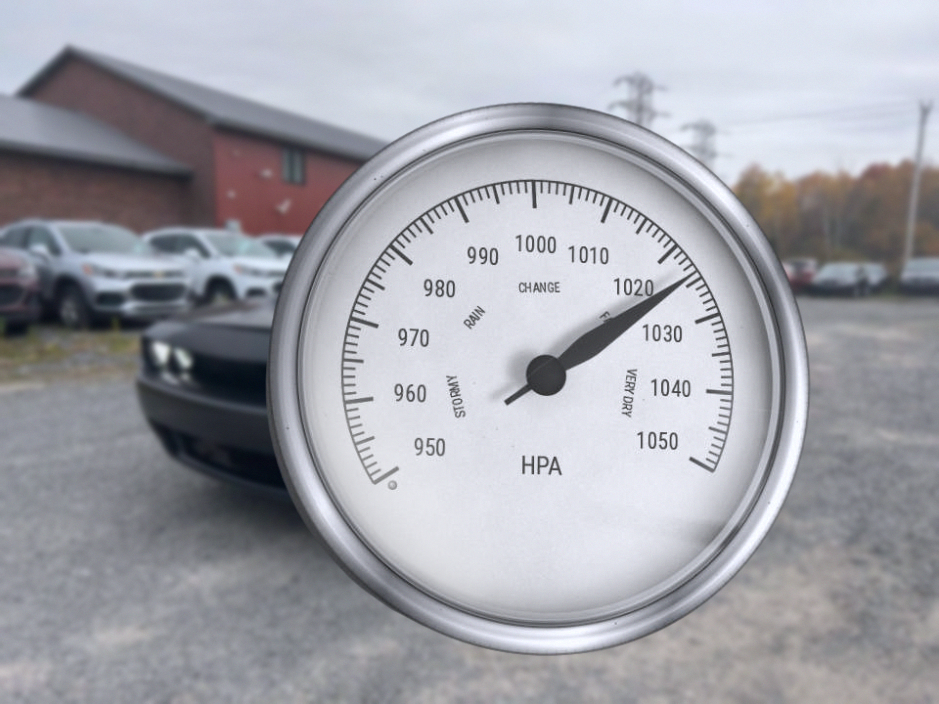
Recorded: {"value": 1024, "unit": "hPa"}
